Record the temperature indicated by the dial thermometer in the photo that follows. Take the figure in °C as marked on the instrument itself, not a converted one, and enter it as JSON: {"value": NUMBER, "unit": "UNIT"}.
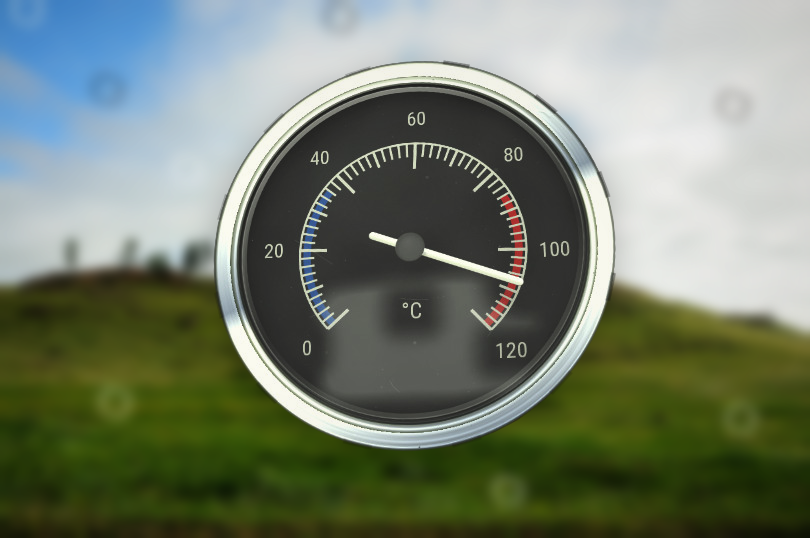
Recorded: {"value": 108, "unit": "°C"}
